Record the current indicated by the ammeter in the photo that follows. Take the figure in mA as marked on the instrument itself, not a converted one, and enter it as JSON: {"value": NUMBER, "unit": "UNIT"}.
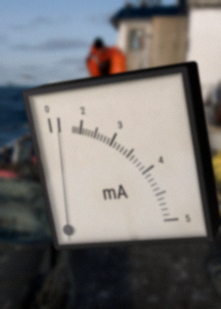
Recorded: {"value": 1, "unit": "mA"}
